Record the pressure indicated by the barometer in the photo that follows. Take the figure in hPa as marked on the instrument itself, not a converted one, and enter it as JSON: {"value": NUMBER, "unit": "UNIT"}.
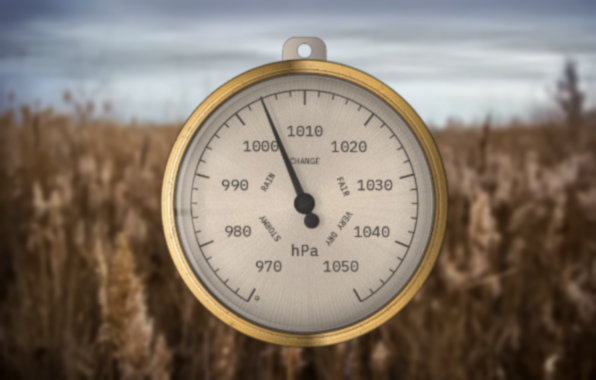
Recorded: {"value": 1004, "unit": "hPa"}
